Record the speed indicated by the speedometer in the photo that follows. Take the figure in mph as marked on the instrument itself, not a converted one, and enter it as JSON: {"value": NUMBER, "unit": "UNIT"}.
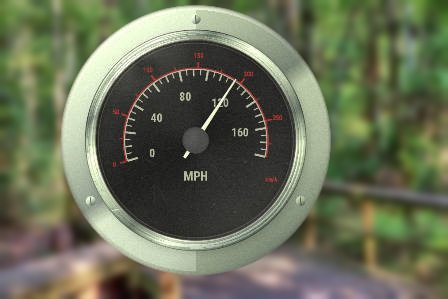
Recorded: {"value": 120, "unit": "mph"}
